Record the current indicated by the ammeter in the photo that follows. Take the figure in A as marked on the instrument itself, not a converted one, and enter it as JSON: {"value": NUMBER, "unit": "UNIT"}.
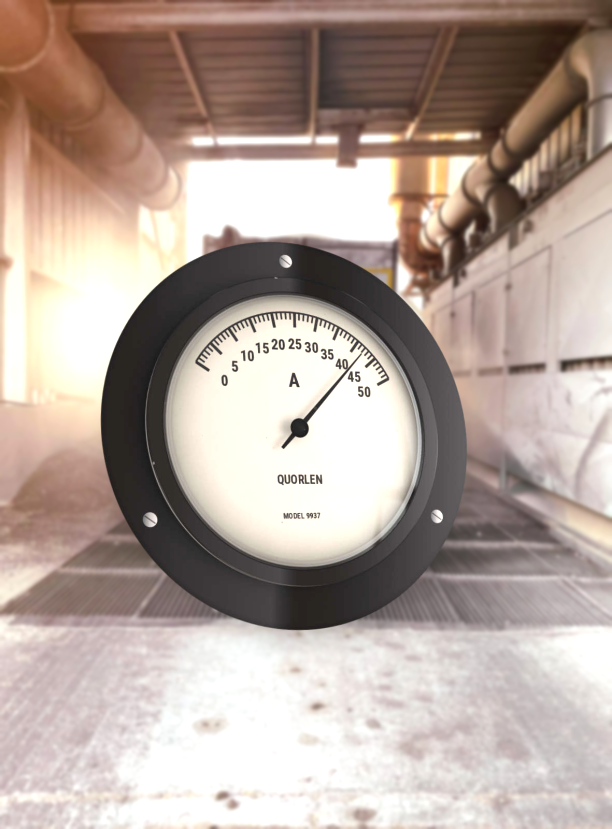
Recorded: {"value": 42, "unit": "A"}
